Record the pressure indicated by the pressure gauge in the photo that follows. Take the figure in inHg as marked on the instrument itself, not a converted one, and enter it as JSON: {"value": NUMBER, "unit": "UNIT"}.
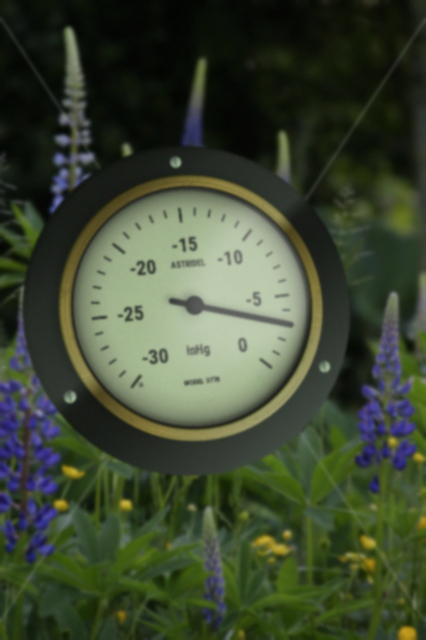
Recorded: {"value": -3, "unit": "inHg"}
